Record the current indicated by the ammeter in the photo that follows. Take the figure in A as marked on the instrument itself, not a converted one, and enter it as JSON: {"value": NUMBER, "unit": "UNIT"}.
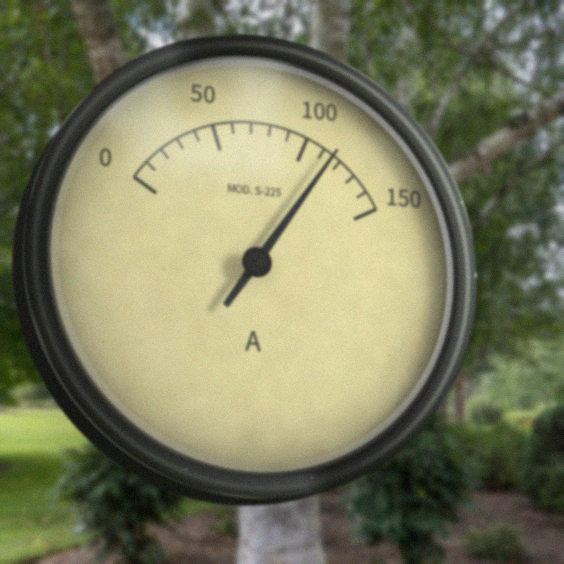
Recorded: {"value": 115, "unit": "A"}
